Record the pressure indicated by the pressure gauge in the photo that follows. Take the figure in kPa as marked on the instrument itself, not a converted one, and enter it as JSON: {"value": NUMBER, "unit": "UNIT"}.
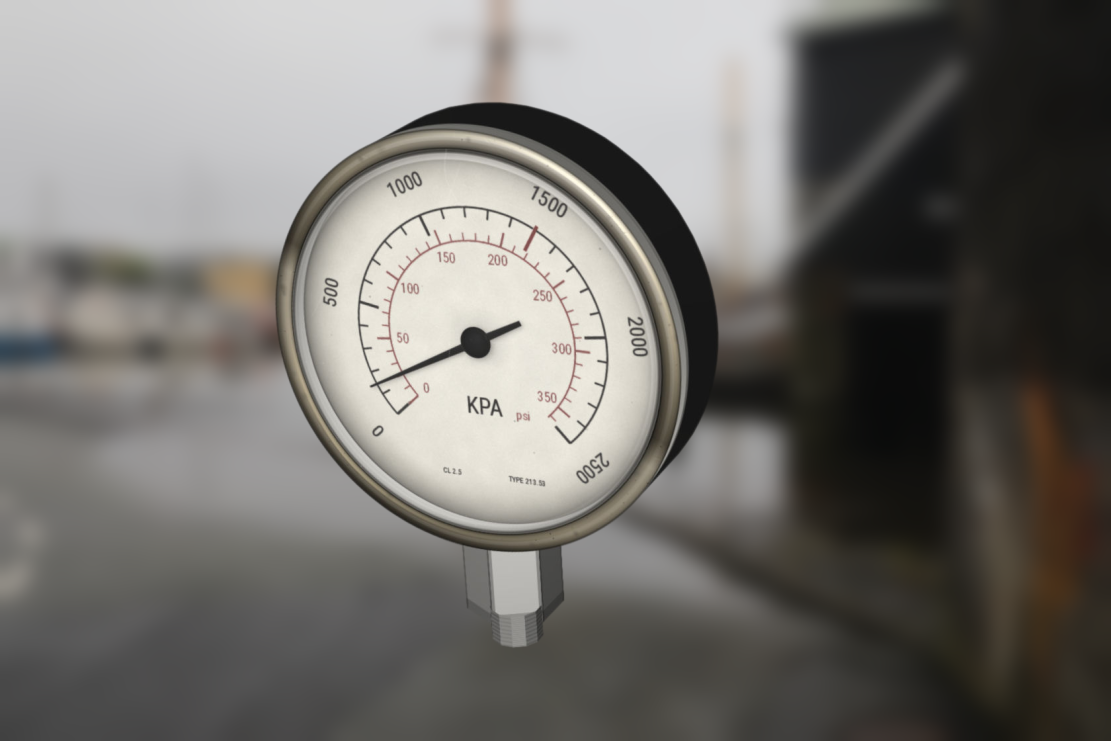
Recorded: {"value": 150, "unit": "kPa"}
